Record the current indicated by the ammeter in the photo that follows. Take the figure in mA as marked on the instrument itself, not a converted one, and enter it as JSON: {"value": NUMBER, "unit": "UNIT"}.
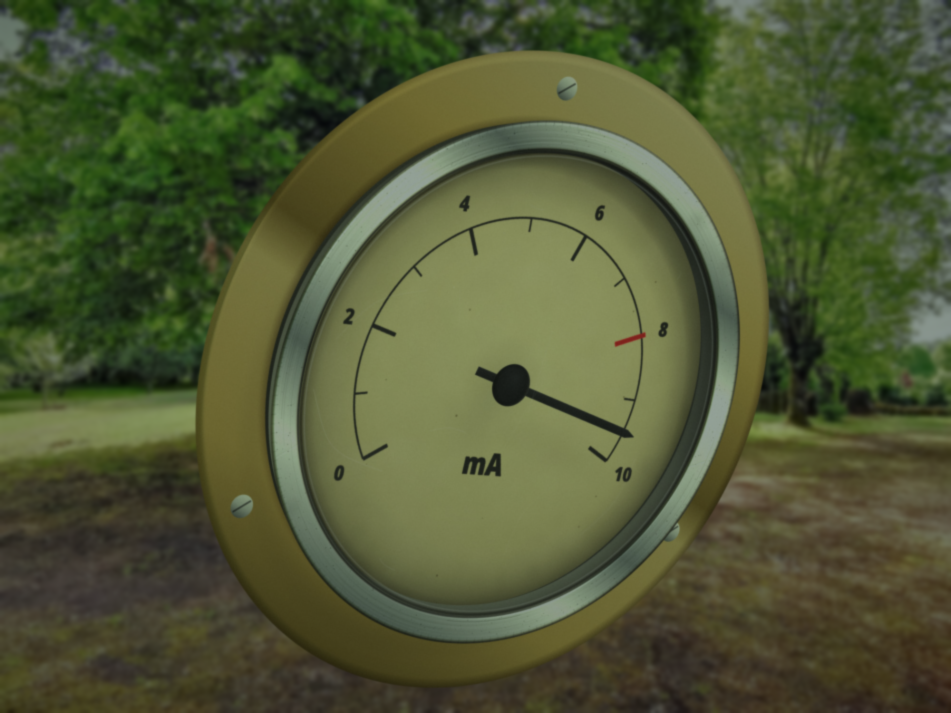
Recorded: {"value": 9.5, "unit": "mA"}
